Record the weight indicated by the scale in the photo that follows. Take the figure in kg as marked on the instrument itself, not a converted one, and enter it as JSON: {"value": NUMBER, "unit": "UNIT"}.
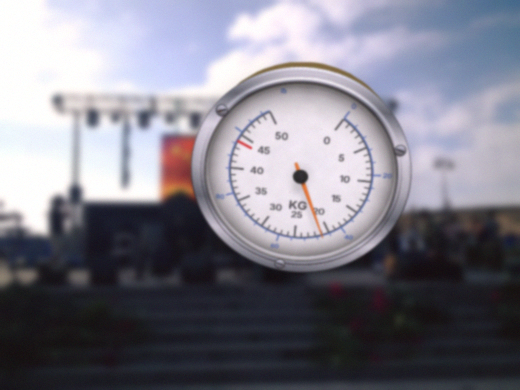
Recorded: {"value": 21, "unit": "kg"}
